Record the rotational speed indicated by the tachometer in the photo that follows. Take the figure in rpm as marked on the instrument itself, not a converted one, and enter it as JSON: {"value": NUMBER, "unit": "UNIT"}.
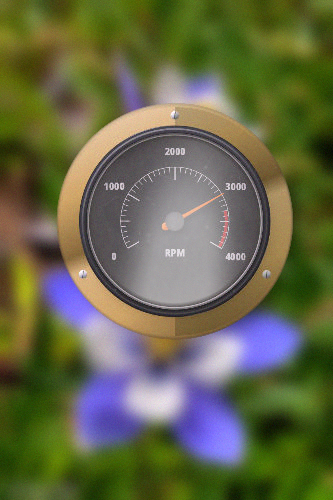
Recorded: {"value": 3000, "unit": "rpm"}
